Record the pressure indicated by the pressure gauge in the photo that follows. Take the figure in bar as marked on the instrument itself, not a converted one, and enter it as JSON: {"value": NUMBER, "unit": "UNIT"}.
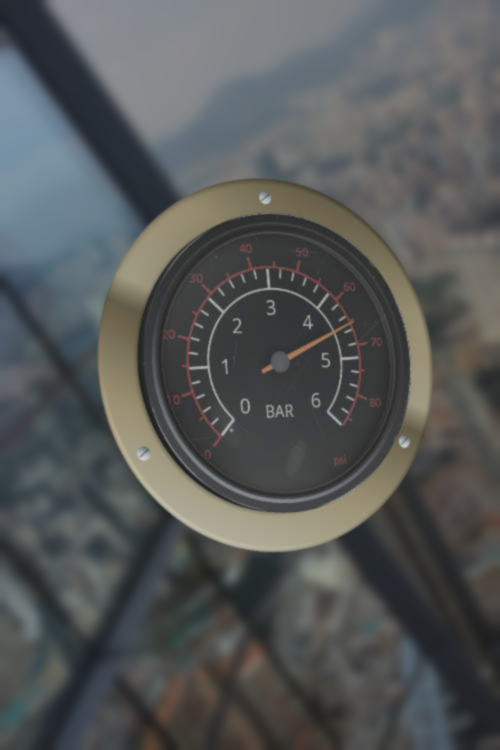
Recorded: {"value": 4.5, "unit": "bar"}
